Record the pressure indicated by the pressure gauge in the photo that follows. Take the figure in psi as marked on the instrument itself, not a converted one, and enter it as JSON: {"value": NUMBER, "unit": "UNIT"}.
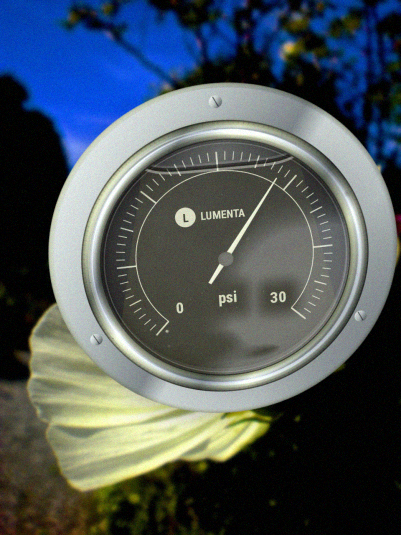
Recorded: {"value": 19, "unit": "psi"}
